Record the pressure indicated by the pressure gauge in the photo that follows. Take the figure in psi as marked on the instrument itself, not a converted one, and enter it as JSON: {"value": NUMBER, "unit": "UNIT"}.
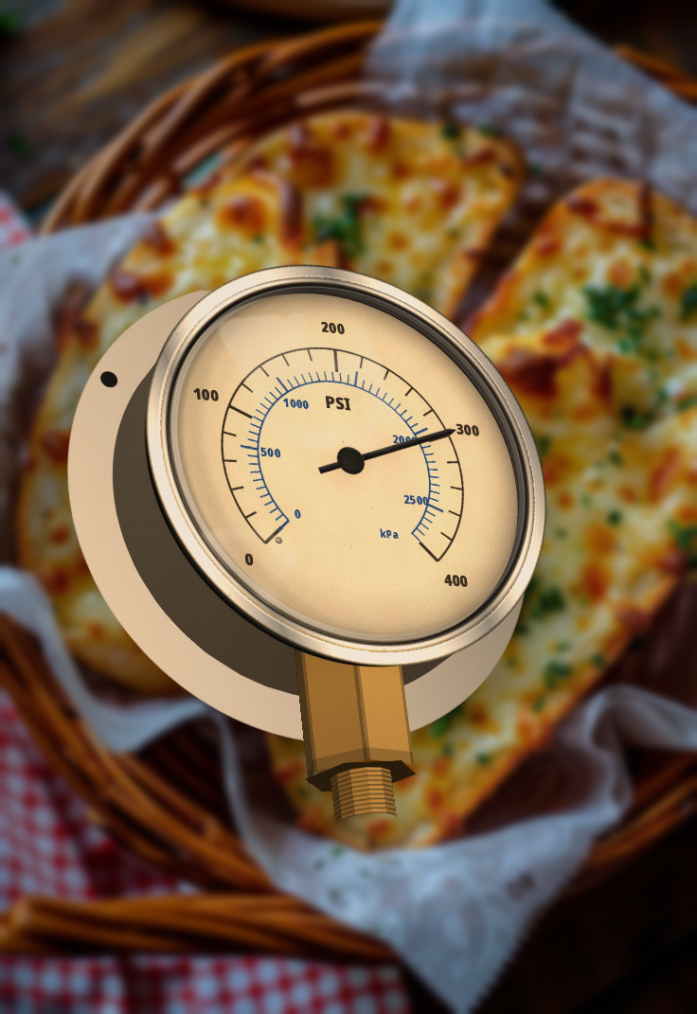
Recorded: {"value": 300, "unit": "psi"}
